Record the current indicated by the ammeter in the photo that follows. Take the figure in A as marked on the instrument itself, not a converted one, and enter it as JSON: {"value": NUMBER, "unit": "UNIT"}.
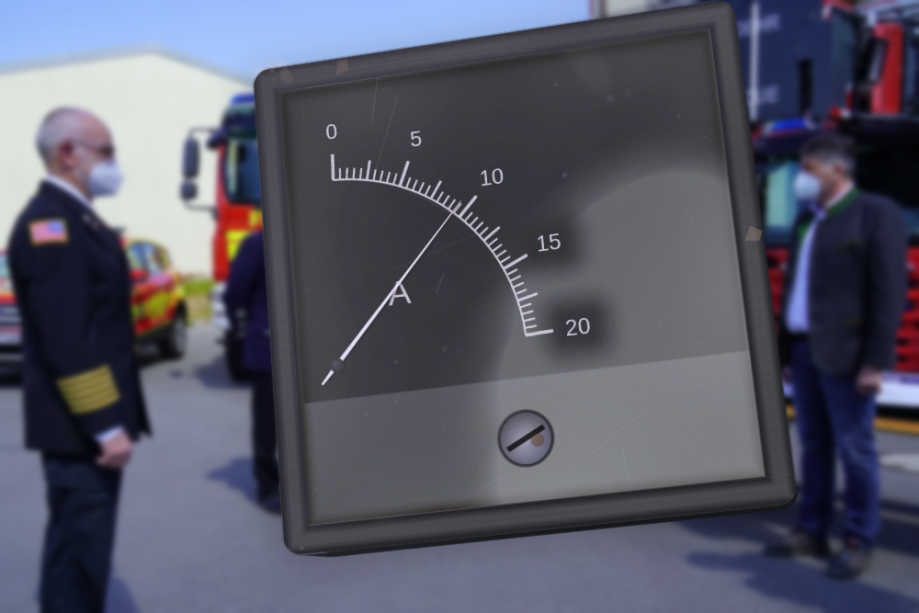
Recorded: {"value": 9.5, "unit": "A"}
